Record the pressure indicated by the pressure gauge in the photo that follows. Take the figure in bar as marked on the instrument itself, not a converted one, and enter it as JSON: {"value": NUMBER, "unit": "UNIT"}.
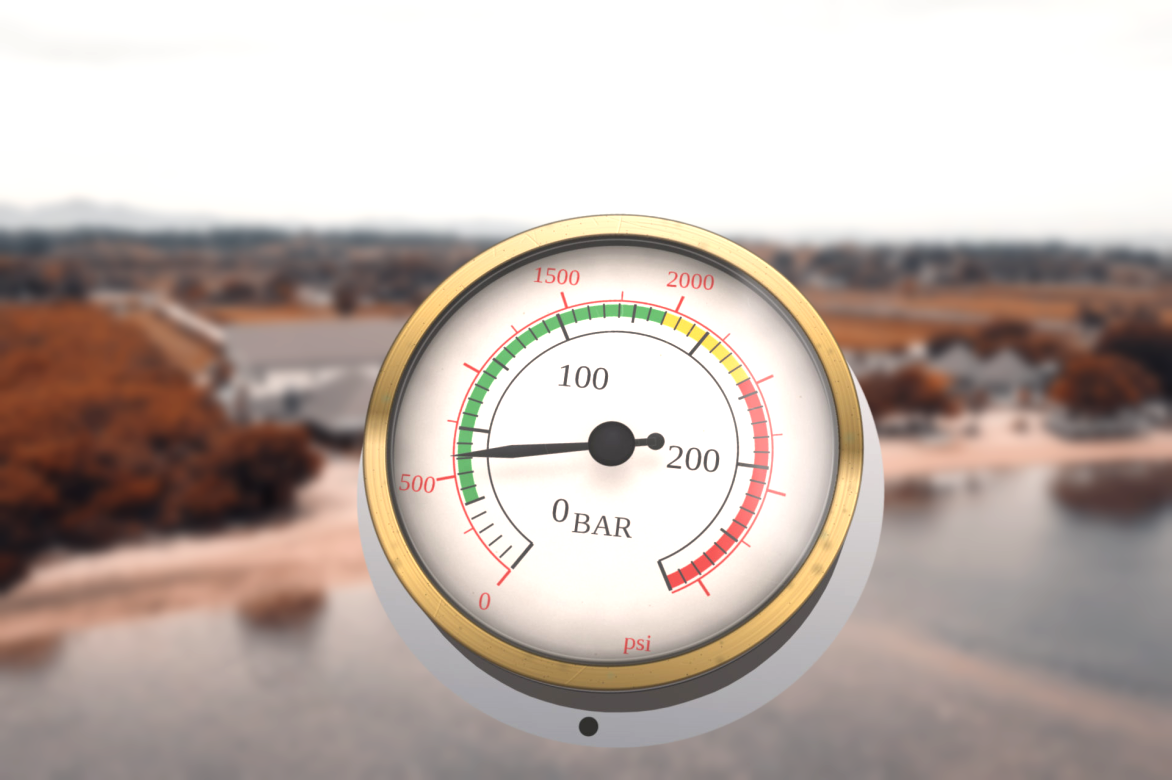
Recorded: {"value": 40, "unit": "bar"}
